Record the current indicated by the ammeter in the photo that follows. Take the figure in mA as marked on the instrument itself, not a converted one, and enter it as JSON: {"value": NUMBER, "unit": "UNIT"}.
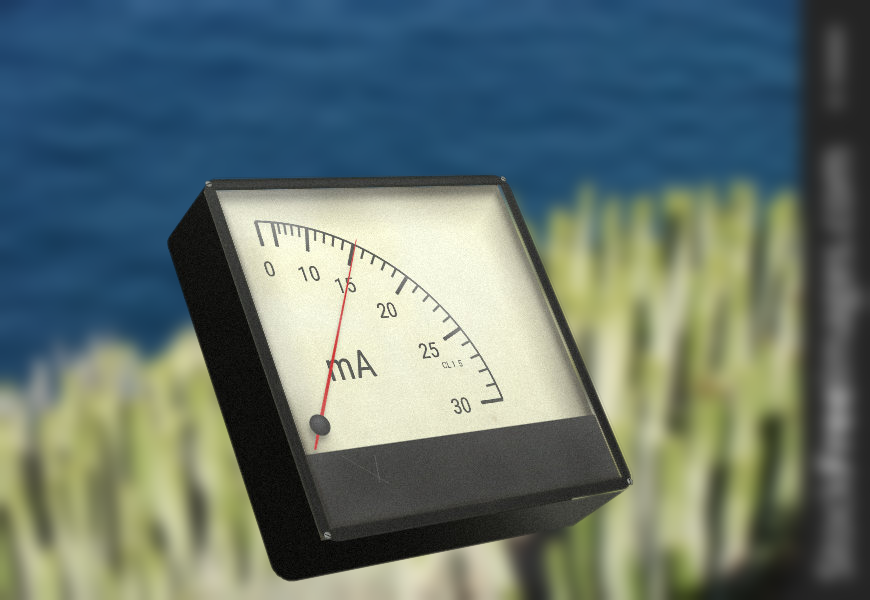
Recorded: {"value": 15, "unit": "mA"}
